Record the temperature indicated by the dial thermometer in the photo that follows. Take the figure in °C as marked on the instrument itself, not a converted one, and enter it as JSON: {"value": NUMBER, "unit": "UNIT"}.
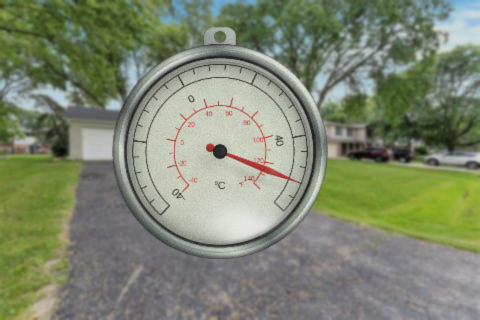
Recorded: {"value": 52, "unit": "°C"}
